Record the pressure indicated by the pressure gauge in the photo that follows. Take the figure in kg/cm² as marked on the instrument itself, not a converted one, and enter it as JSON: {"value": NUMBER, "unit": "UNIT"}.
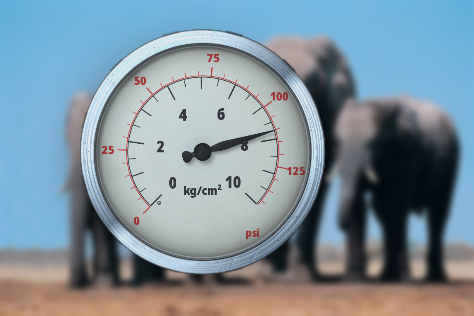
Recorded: {"value": 7.75, "unit": "kg/cm²"}
